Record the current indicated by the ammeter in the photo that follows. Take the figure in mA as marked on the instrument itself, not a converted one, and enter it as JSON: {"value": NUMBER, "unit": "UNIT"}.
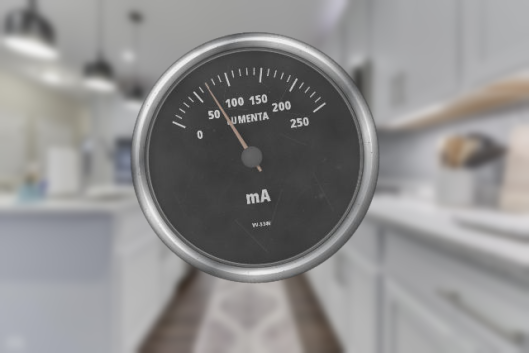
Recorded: {"value": 70, "unit": "mA"}
